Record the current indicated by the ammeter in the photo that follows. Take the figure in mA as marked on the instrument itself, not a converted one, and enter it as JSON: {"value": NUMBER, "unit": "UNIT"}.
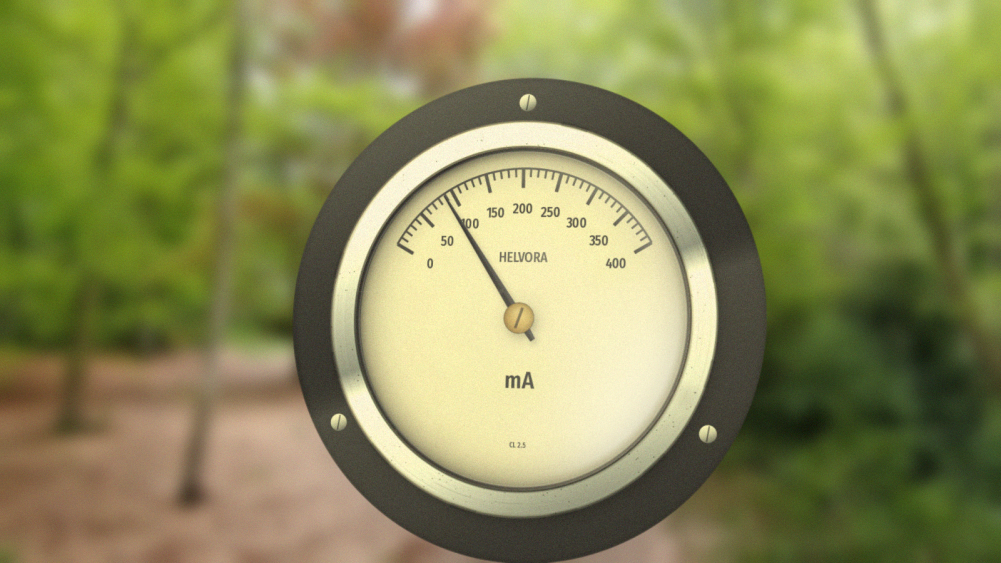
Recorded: {"value": 90, "unit": "mA"}
